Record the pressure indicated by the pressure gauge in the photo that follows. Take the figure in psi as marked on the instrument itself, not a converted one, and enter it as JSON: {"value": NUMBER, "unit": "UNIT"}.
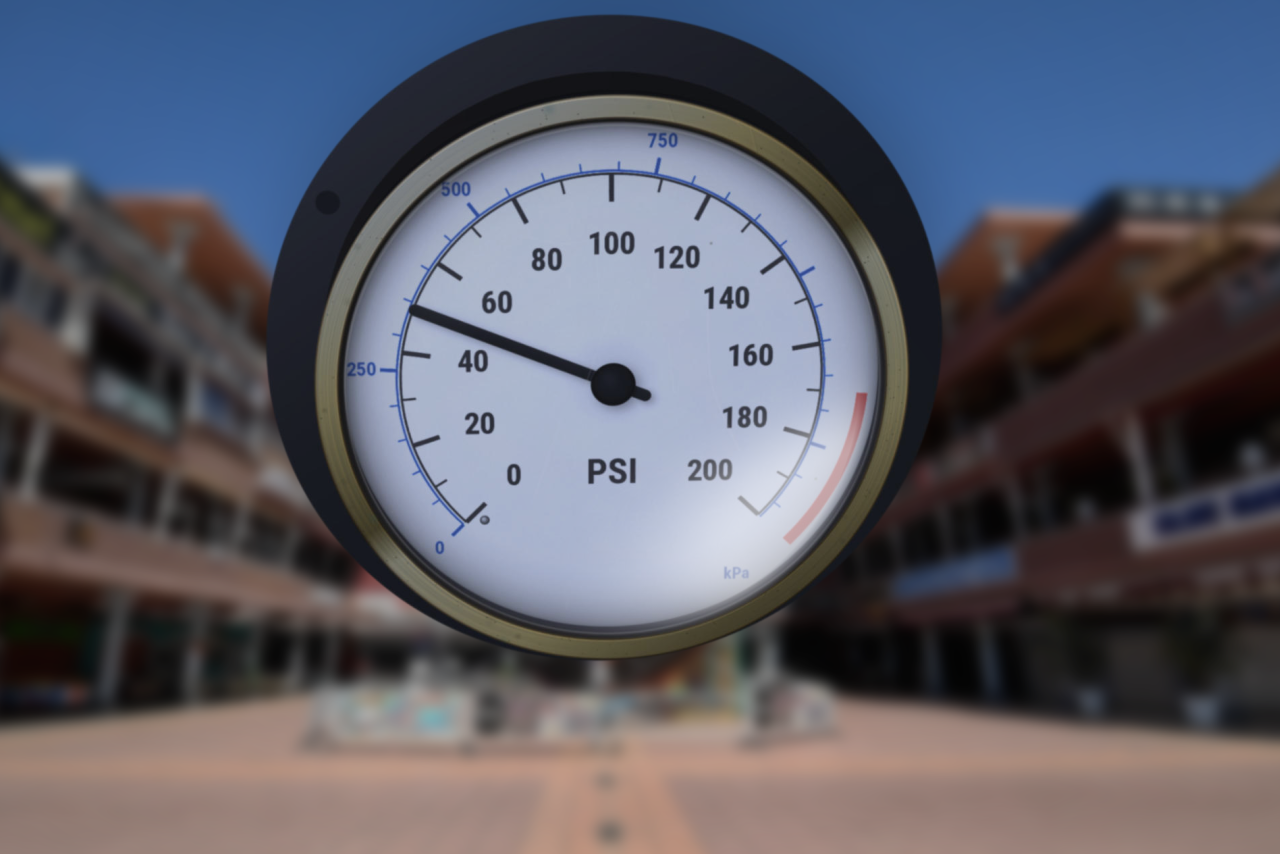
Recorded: {"value": 50, "unit": "psi"}
